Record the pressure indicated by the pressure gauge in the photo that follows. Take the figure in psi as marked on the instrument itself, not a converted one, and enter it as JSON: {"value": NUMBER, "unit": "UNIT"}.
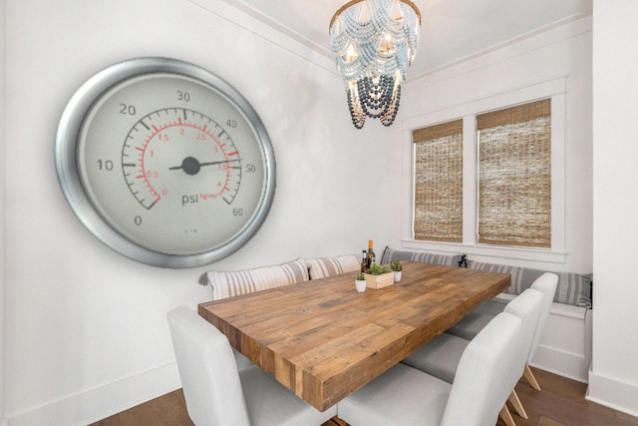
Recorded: {"value": 48, "unit": "psi"}
